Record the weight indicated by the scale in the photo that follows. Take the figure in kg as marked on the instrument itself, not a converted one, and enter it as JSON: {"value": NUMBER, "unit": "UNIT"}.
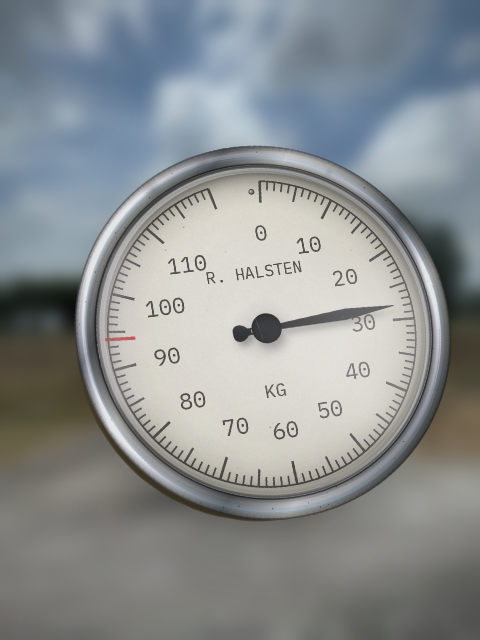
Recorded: {"value": 28, "unit": "kg"}
